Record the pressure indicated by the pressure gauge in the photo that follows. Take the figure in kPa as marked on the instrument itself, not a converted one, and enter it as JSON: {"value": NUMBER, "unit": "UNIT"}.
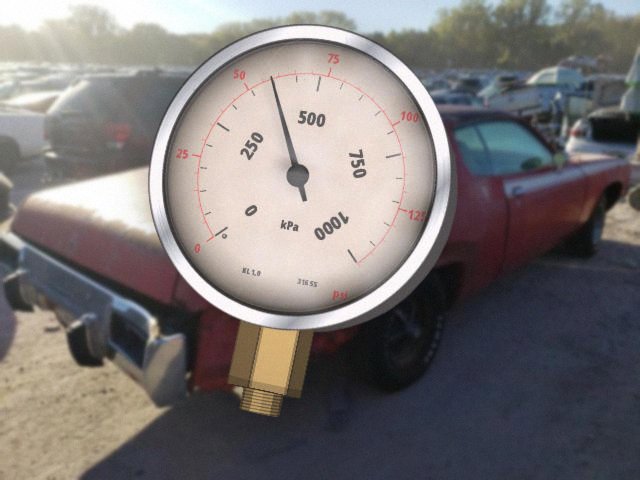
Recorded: {"value": 400, "unit": "kPa"}
